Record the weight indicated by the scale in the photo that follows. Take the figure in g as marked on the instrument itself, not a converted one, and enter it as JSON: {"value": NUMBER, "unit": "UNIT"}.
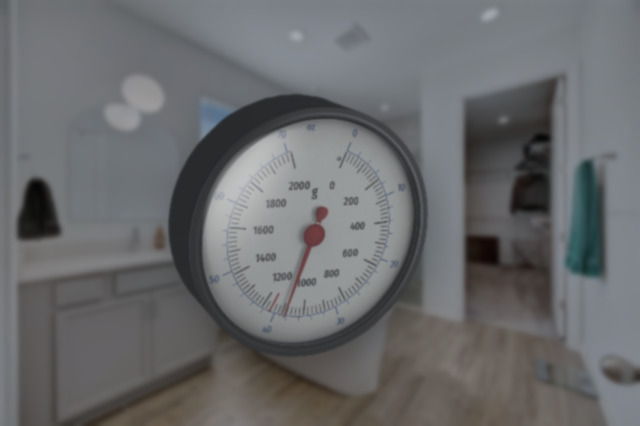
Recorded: {"value": 1100, "unit": "g"}
